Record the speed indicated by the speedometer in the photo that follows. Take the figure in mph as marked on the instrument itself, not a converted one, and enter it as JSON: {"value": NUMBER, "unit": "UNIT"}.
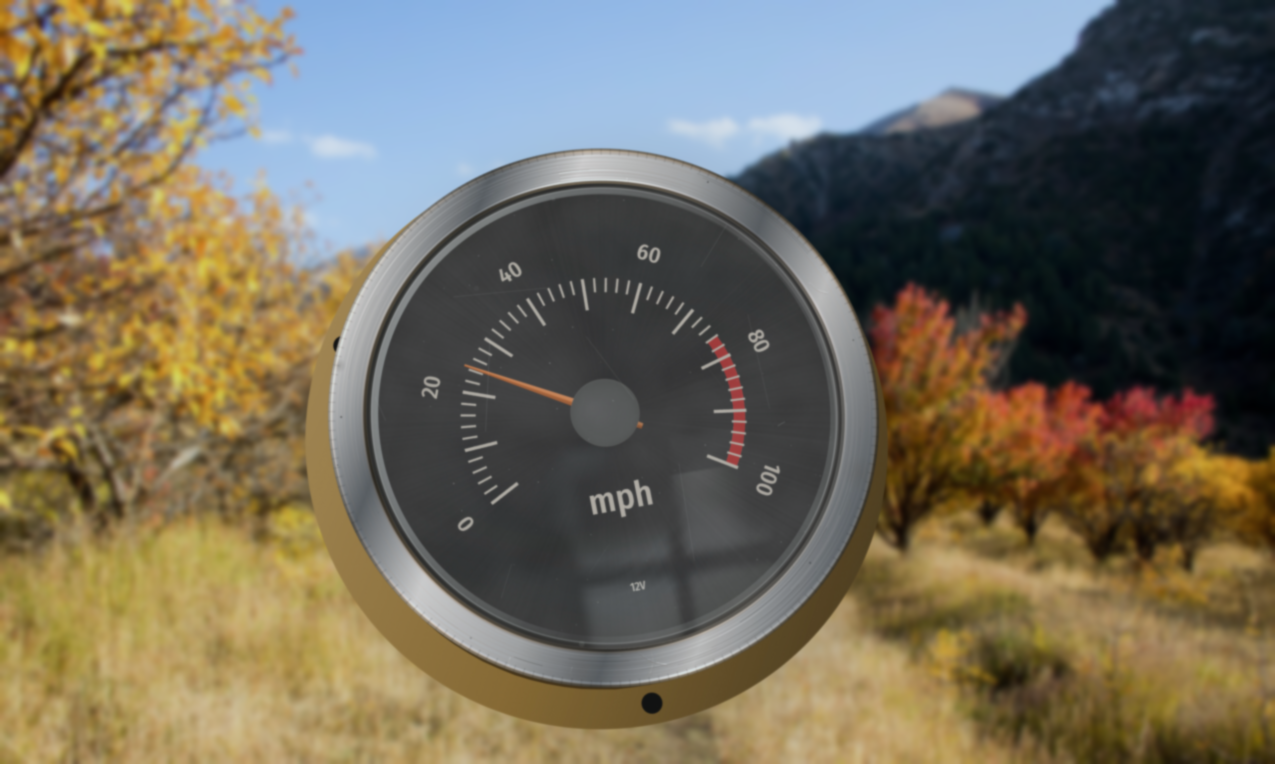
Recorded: {"value": 24, "unit": "mph"}
